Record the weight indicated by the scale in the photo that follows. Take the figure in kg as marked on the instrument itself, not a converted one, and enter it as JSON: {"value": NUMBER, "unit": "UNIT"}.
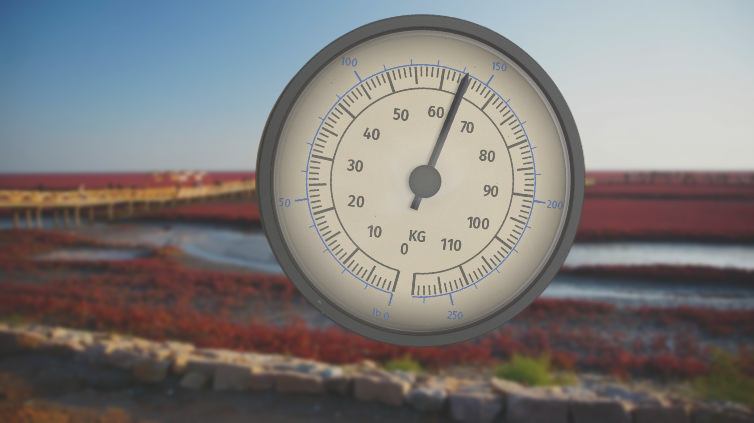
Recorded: {"value": 64, "unit": "kg"}
